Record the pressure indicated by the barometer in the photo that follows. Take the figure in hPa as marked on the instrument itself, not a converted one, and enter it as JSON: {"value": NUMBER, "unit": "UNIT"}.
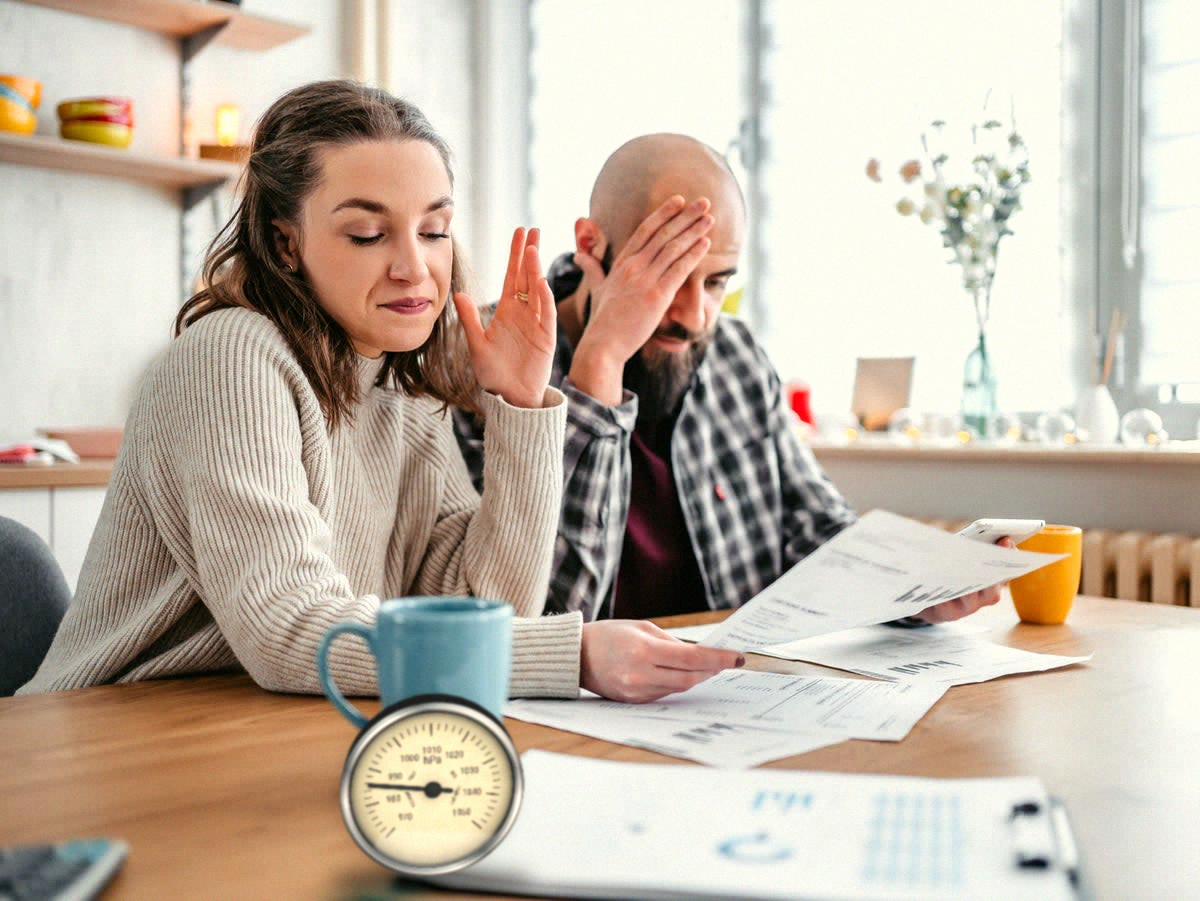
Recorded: {"value": 986, "unit": "hPa"}
